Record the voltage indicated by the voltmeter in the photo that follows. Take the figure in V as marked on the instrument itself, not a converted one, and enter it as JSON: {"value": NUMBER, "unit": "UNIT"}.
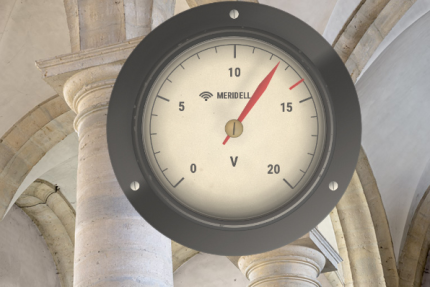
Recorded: {"value": 12.5, "unit": "V"}
